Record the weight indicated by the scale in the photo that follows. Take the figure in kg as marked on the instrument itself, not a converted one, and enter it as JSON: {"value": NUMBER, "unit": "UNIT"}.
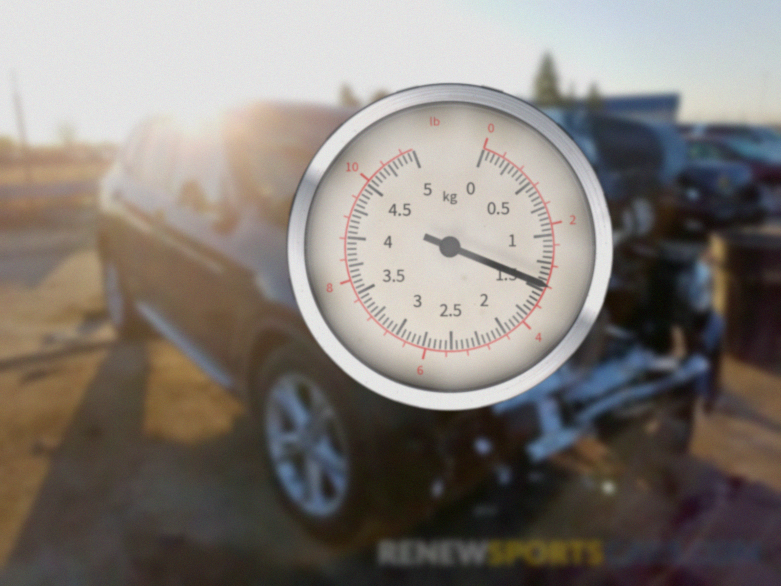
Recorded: {"value": 1.45, "unit": "kg"}
